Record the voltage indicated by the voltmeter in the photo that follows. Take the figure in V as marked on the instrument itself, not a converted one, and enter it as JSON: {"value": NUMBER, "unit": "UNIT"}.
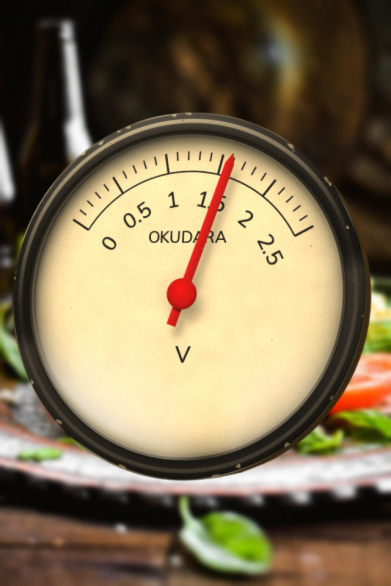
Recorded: {"value": 1.6, "unit": "V"}
